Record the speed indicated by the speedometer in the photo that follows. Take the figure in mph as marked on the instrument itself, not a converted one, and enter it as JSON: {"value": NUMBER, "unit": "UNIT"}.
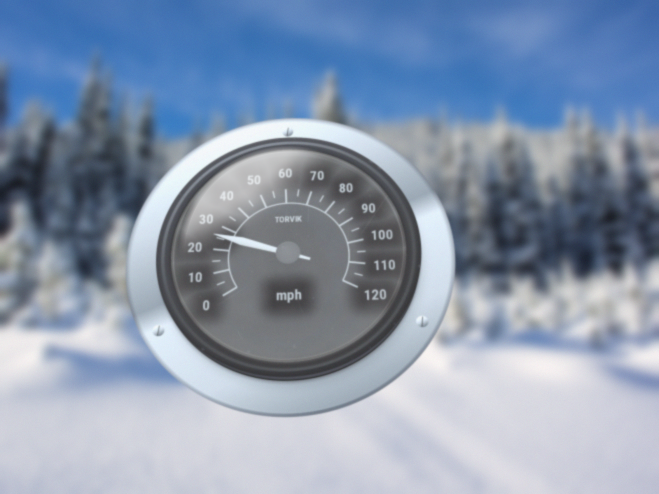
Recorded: {"value": 25, "unit": "mph"}
